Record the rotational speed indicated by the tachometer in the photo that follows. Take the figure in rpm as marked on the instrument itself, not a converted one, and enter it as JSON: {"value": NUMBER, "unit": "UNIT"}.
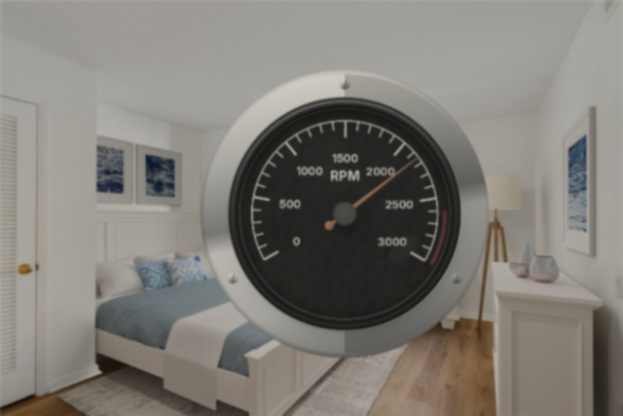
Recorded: {"value": 2150, "unit": "rpm"}
